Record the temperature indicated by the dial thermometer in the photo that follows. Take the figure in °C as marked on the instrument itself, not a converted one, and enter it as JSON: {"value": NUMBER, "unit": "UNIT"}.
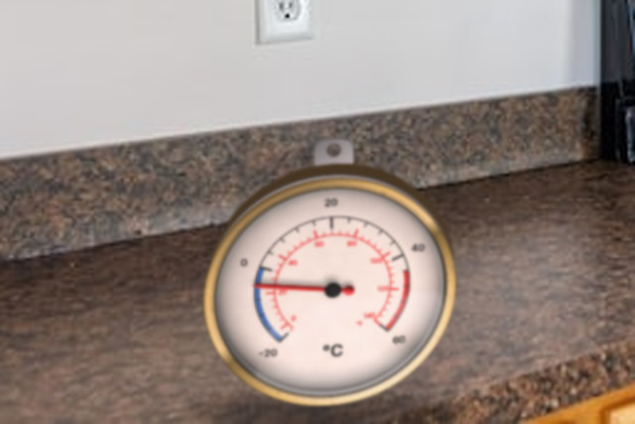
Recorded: {"value": -4, "unit": "°C"}
